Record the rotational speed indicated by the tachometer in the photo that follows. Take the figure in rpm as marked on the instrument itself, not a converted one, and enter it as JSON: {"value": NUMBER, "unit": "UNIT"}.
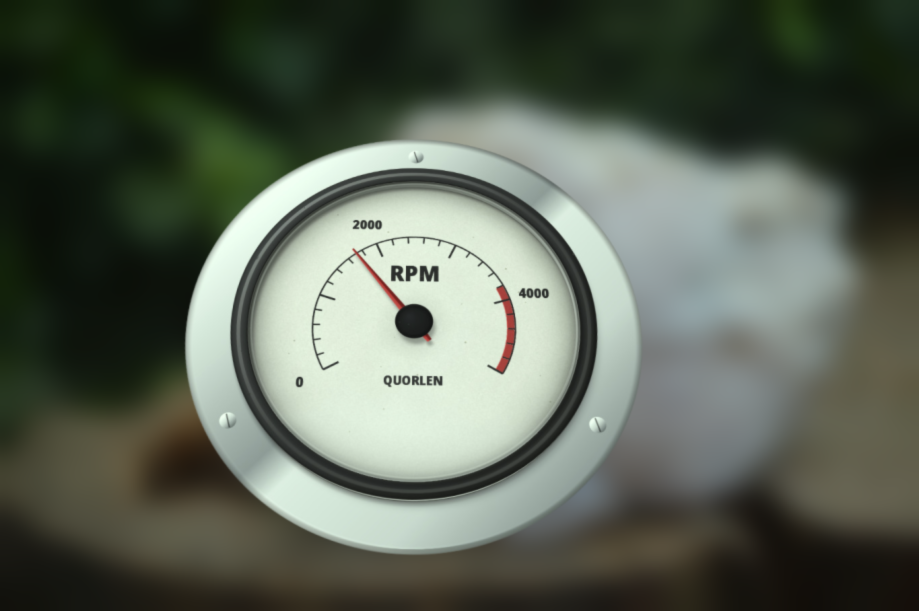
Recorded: {"value": 1700, "unit": "rpm"}
